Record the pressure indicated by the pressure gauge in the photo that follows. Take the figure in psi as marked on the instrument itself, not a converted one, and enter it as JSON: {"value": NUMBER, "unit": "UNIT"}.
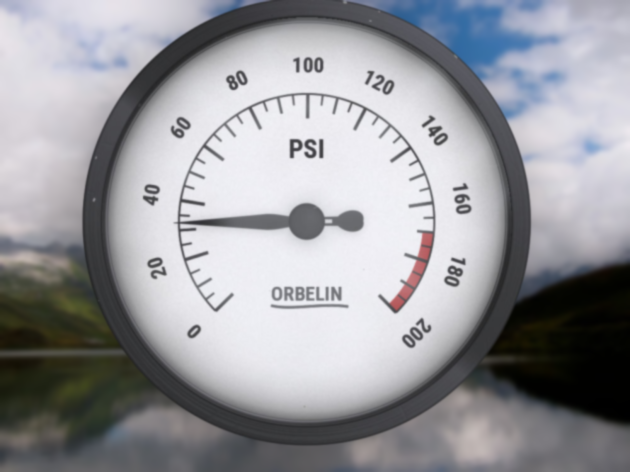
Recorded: {"value": 32.5, "unit": "psi"}
